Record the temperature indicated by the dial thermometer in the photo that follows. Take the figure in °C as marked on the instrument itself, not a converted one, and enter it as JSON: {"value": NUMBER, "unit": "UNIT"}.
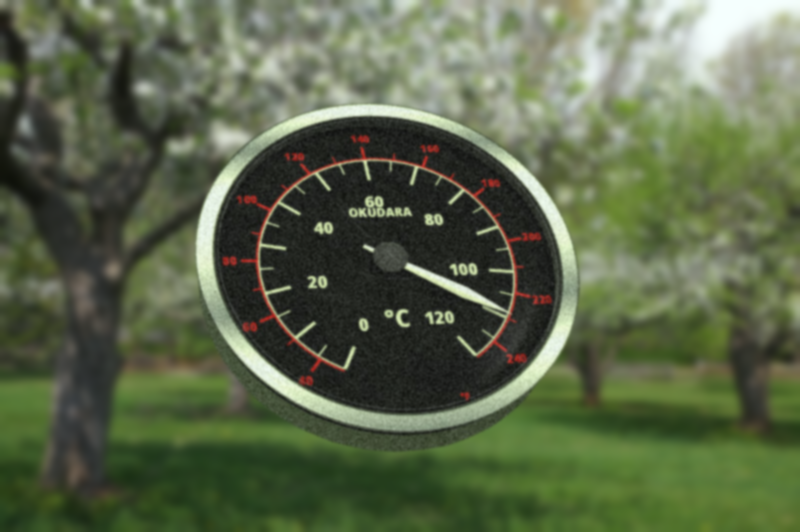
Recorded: {"value": 110, "unit": "°C"}
